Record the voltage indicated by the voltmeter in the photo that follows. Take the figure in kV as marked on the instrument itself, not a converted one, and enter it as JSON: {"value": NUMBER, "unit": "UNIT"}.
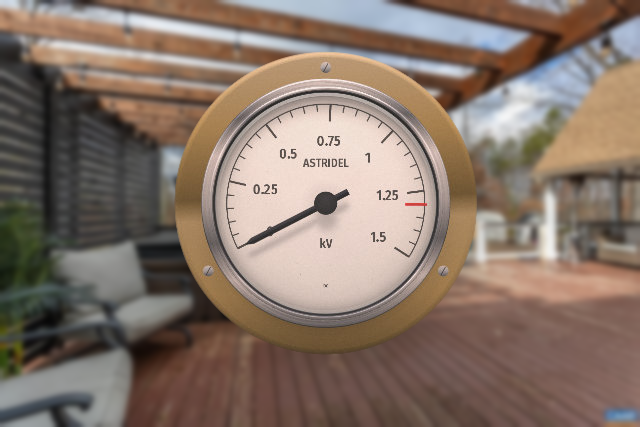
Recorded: {"value": 0, "unit": "kV"}
